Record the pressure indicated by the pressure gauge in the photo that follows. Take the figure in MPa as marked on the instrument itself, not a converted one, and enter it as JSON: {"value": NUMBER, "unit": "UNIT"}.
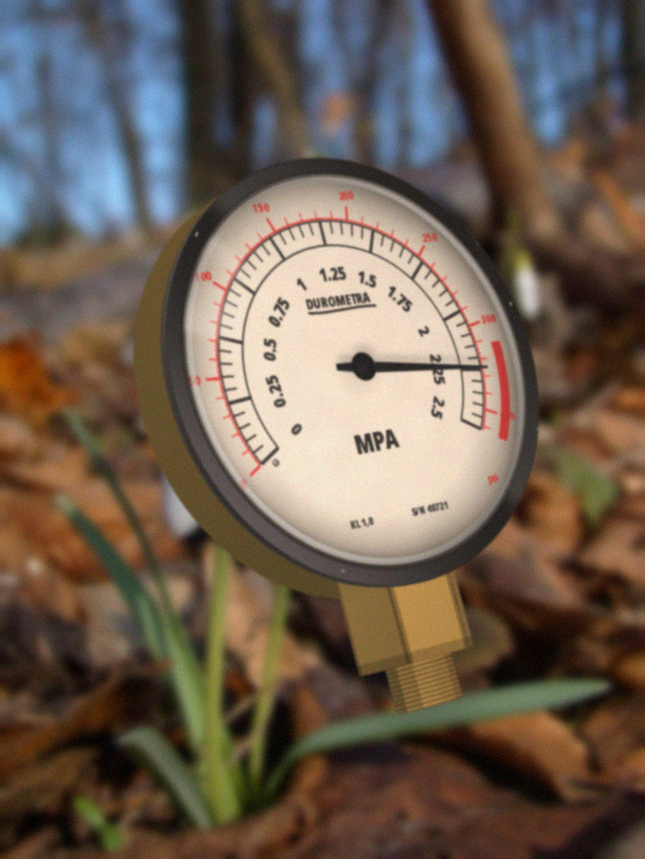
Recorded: {"value": 2.25, "unit": "MPa"}
